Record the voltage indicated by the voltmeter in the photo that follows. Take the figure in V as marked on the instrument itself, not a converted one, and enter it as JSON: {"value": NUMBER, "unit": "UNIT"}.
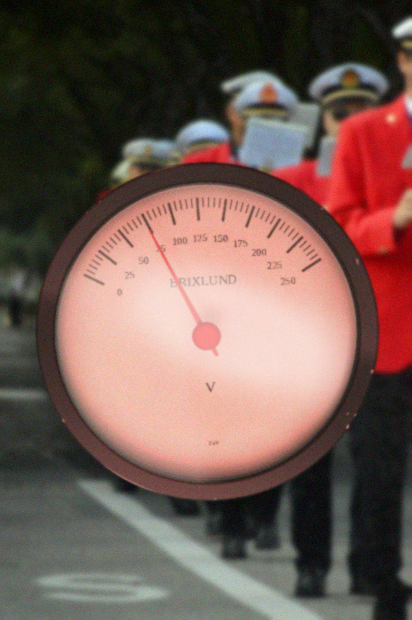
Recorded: {"value": 75, "unit": "V"}
